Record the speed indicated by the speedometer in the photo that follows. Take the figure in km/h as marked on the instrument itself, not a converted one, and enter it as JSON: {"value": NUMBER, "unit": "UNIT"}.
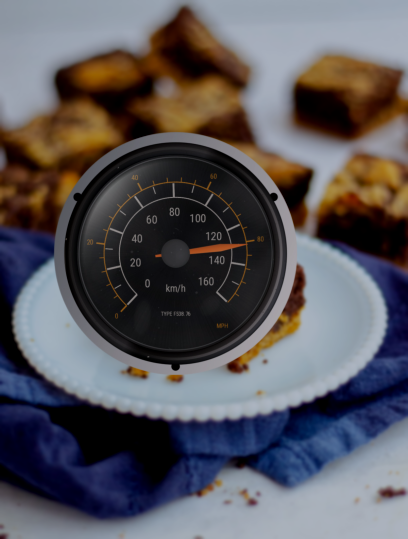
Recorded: {"value": 130, "unit": "km/h"}
